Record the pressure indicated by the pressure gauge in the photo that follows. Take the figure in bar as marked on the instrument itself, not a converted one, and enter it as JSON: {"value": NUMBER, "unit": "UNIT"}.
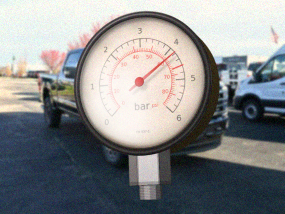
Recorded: {"value": 4.2, "unit": "bar"}
